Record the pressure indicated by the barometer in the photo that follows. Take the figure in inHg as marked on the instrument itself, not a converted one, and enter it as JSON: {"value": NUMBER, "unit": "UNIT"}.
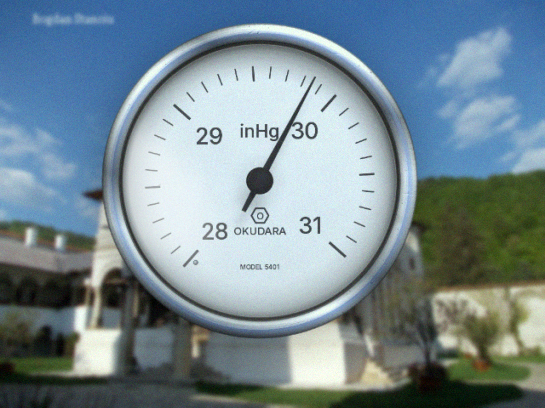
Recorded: {"value": 29.85, "unit": "inHg"}
